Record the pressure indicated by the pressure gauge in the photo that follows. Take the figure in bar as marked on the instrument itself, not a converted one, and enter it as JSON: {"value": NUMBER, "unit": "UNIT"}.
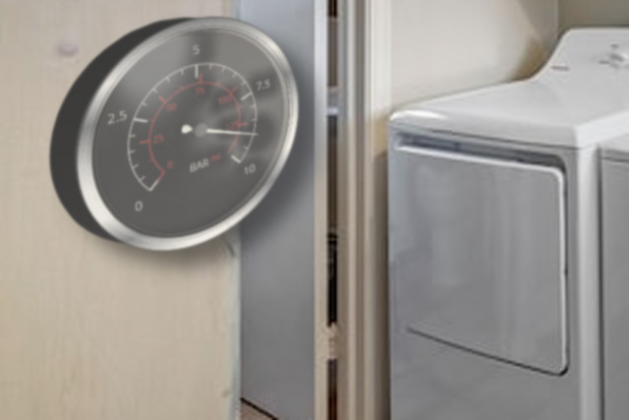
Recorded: {"value": 9, "unit": "bar"}
